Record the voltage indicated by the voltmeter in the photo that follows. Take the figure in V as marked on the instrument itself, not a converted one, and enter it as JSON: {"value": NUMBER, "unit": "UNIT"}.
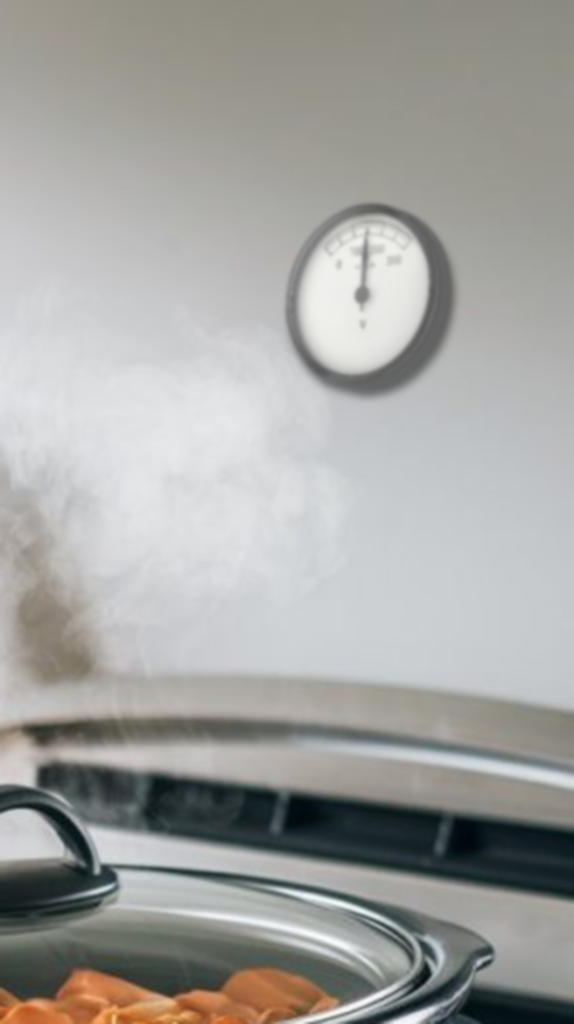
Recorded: {"value": 150, "unit": "V"}
